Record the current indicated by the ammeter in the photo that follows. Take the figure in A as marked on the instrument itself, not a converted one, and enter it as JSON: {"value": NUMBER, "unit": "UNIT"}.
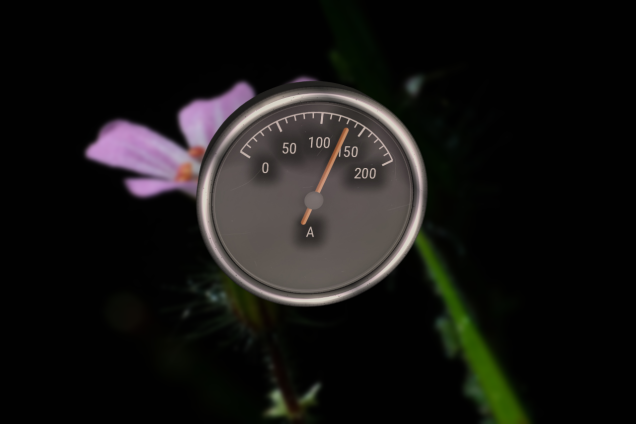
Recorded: {"value": 130, "unit": "A"}
